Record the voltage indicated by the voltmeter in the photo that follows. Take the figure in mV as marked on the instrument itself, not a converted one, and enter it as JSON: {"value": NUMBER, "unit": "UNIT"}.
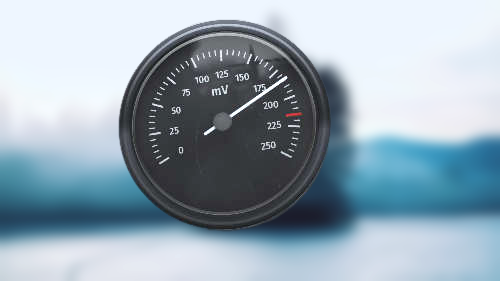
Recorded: {"value": 185, "unit": "mV"}
